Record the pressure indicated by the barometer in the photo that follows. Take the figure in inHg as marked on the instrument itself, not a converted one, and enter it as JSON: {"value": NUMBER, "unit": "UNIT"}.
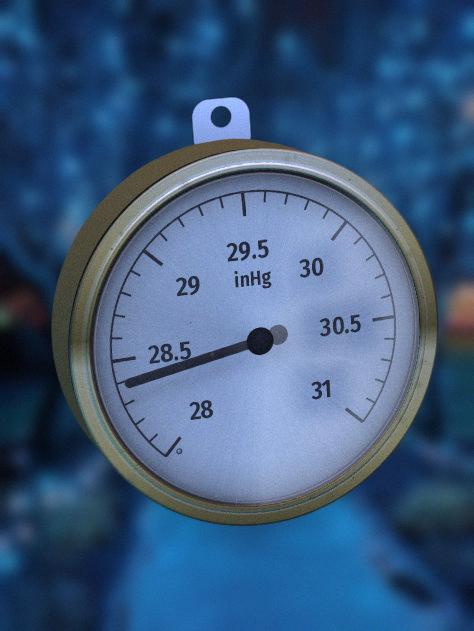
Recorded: {"value": 28.4, "unit": "inHg"}
